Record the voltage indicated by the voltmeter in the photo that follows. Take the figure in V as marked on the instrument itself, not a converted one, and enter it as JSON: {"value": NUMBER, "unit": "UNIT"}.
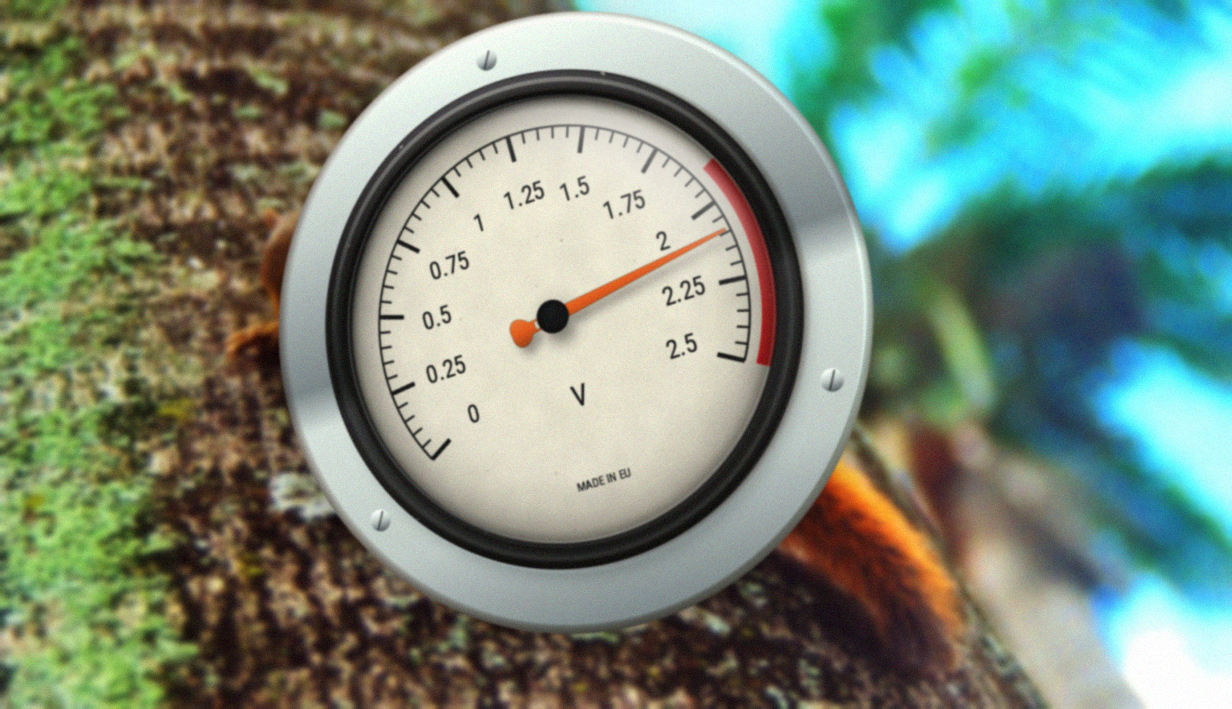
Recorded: {"value": 2.1, "unit": "V"}
